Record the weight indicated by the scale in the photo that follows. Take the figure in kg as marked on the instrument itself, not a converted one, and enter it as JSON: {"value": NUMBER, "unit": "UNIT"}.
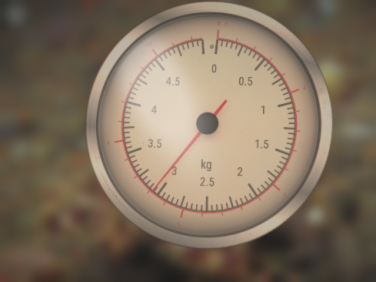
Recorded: {"value": 3.05, "unit": "kg"}
